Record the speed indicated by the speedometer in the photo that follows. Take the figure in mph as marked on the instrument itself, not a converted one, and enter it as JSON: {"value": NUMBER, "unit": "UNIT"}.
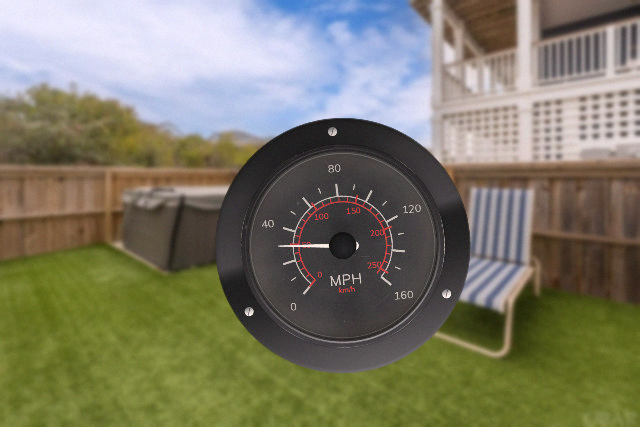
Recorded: {"value": 30, "unit": "mph"}
